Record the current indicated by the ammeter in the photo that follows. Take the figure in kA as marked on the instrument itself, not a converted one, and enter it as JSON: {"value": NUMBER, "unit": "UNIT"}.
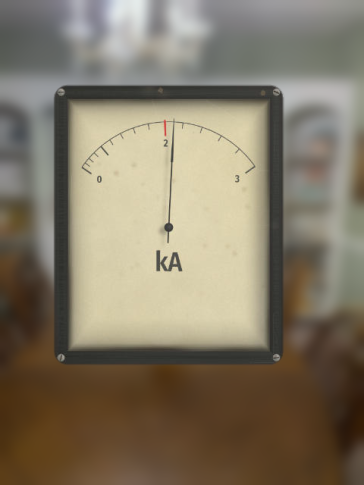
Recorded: {"value": 2.1, "unit": "kA"}
